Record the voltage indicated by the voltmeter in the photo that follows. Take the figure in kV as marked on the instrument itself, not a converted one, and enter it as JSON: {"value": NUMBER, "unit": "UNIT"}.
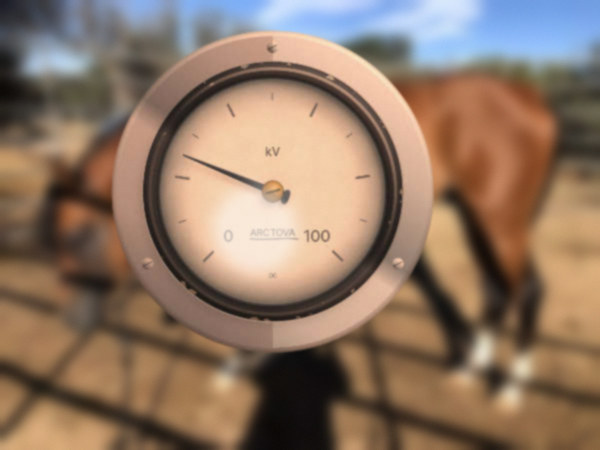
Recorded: {"value": 25, "unit": "kV"}
